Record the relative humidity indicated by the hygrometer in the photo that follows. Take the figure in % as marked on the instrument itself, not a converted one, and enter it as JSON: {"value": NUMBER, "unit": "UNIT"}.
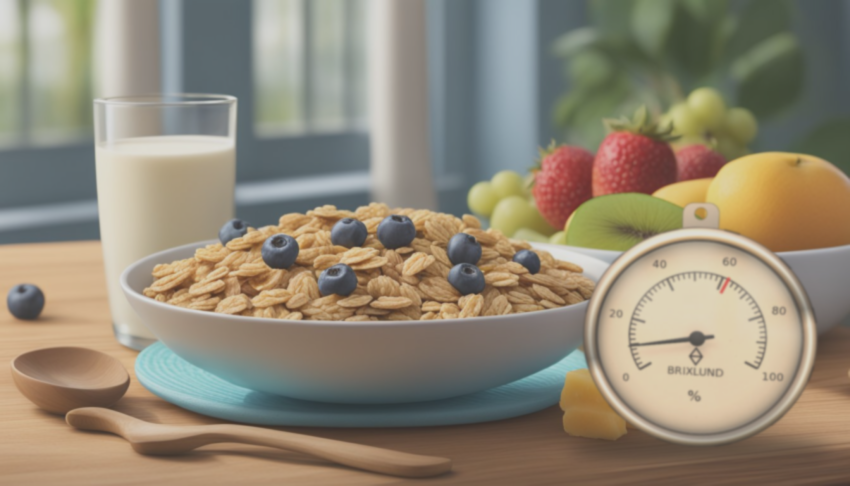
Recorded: {"value": 10, "unit": "%"}
